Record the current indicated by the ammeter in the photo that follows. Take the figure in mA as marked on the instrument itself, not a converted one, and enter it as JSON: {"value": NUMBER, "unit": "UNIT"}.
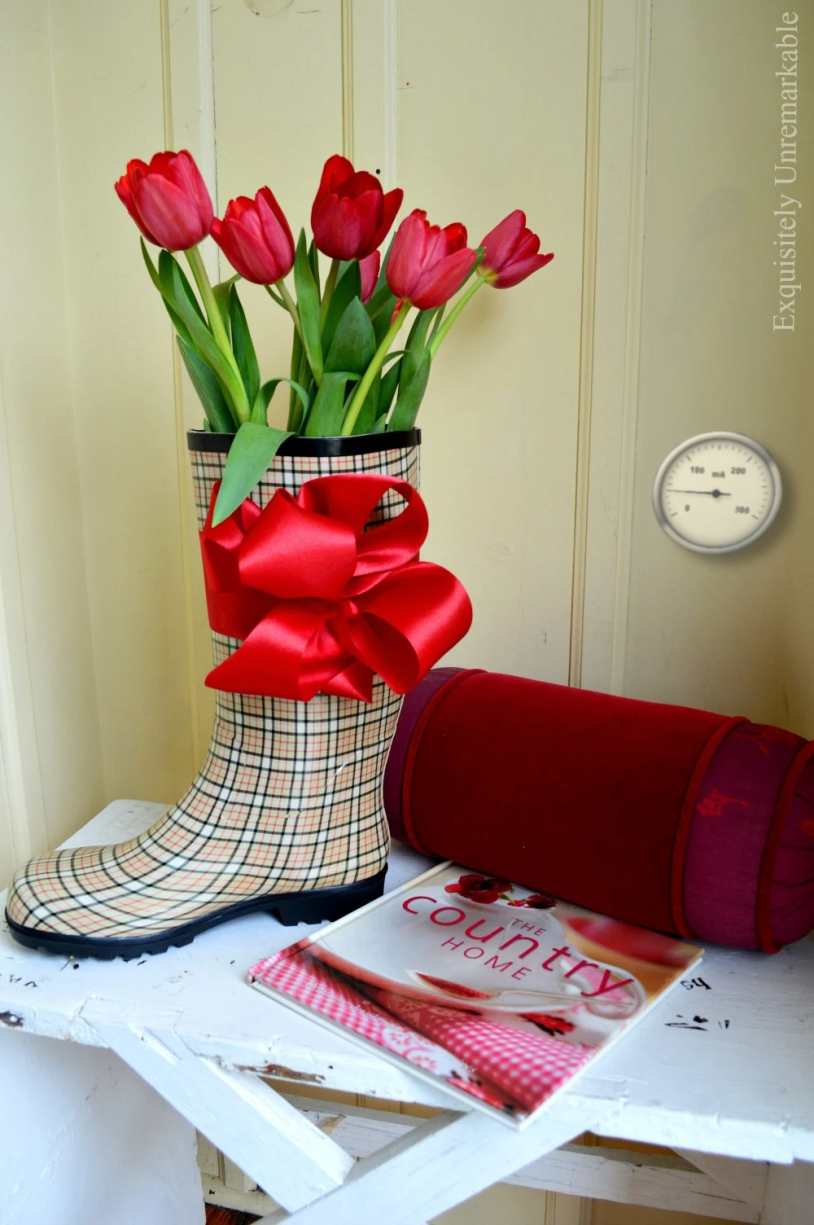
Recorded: {"value": 40, "unit": "mA"}
